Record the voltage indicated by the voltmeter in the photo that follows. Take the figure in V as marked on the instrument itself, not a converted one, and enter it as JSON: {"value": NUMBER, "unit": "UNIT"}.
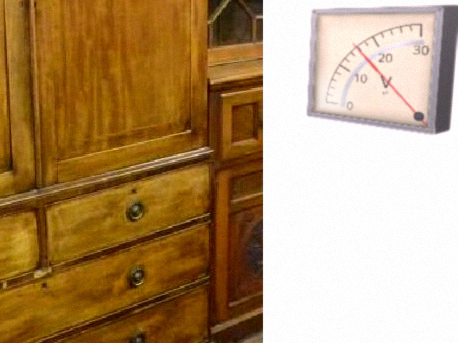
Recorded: {"value": 16, "unit": "V"}
